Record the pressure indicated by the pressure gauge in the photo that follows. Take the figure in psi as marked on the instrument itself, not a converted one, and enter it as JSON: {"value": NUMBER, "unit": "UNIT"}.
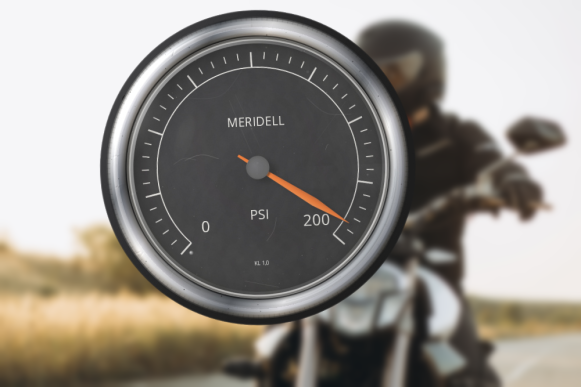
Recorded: {"value": 192.5, "unit": "psi"}
